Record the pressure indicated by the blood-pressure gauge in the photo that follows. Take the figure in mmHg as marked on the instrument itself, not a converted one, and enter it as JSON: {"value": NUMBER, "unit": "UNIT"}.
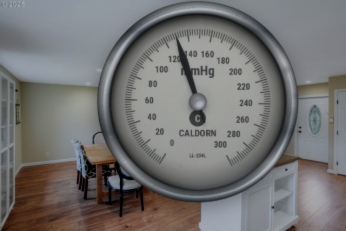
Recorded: {"value": 130, "unit": "mmHg"}
